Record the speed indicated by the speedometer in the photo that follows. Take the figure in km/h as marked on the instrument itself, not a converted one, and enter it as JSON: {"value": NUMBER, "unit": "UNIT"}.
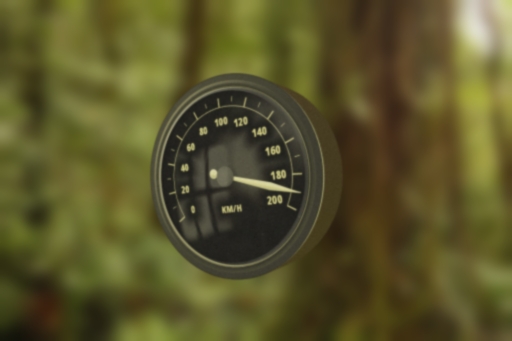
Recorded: {"value": 190, "unit": "km/h"}
